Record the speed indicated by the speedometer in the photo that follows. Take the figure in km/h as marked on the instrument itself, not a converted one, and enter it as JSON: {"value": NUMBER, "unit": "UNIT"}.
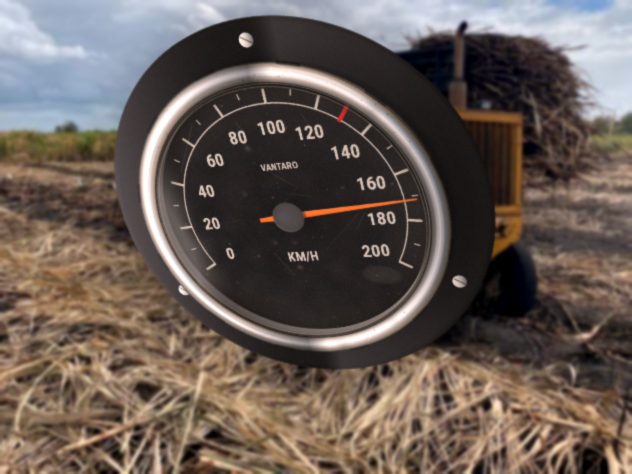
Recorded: {"value": 170, "unit": "km/h"}
